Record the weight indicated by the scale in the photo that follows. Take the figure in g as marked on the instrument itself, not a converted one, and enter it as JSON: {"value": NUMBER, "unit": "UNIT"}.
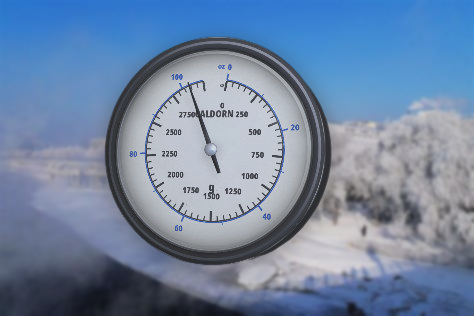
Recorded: {"value": 2900, "unit": "g"}
